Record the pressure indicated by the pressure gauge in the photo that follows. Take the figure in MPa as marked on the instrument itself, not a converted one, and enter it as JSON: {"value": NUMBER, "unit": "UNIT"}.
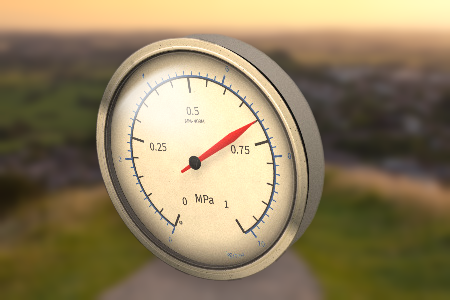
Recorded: {"value": 0.7, "unit": "MPa"}
